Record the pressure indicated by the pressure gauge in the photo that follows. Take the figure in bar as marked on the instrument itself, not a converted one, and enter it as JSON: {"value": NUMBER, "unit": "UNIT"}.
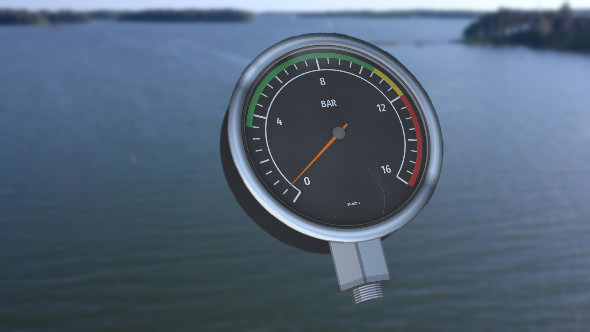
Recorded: {"value": 0.5, "unit": "bar"}
